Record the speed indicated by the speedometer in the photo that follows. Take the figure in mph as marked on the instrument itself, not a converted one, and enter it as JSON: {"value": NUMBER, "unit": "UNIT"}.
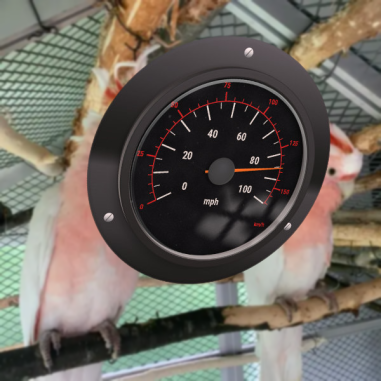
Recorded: {"value": 85, "unit": "mph"}
